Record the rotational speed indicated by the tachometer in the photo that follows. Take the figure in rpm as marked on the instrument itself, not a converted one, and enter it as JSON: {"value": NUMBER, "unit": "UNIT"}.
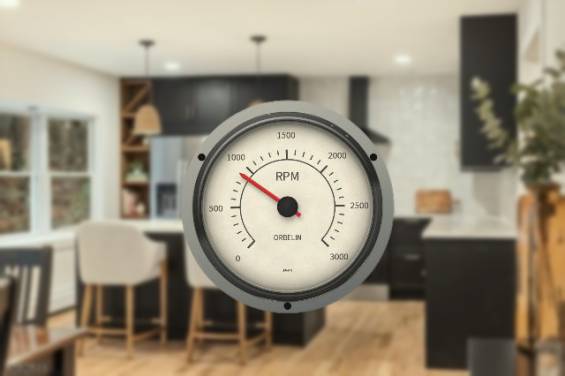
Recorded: {"value": 900, "unit": "rpm"}
